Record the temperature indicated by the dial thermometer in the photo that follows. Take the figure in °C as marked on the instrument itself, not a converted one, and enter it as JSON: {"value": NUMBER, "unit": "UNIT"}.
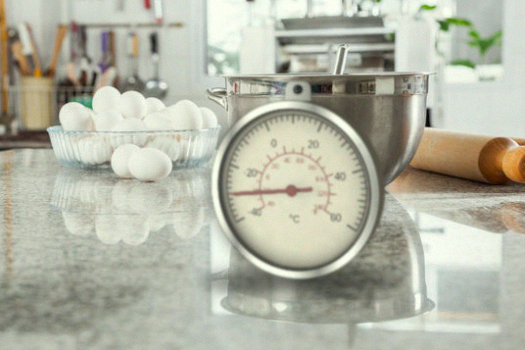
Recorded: {"value": -30, "unit": "°C"}
